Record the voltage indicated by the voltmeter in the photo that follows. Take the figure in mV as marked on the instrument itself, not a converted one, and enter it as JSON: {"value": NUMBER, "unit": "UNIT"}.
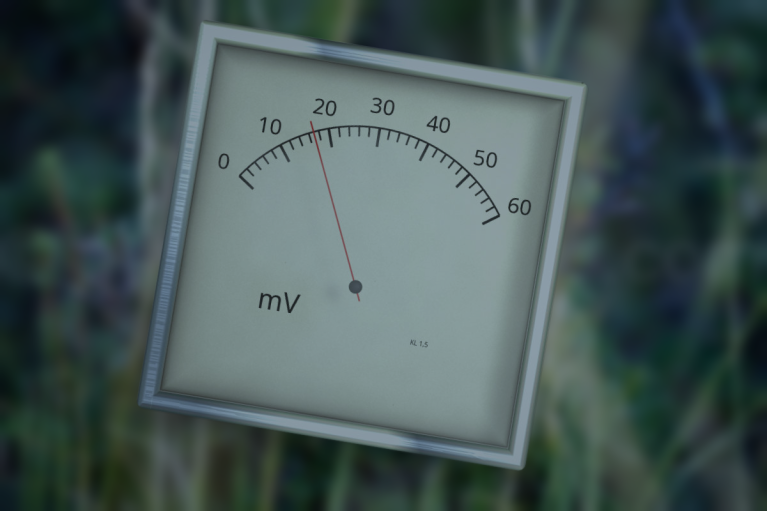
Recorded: {"value": 17, "unit": "mV"}
